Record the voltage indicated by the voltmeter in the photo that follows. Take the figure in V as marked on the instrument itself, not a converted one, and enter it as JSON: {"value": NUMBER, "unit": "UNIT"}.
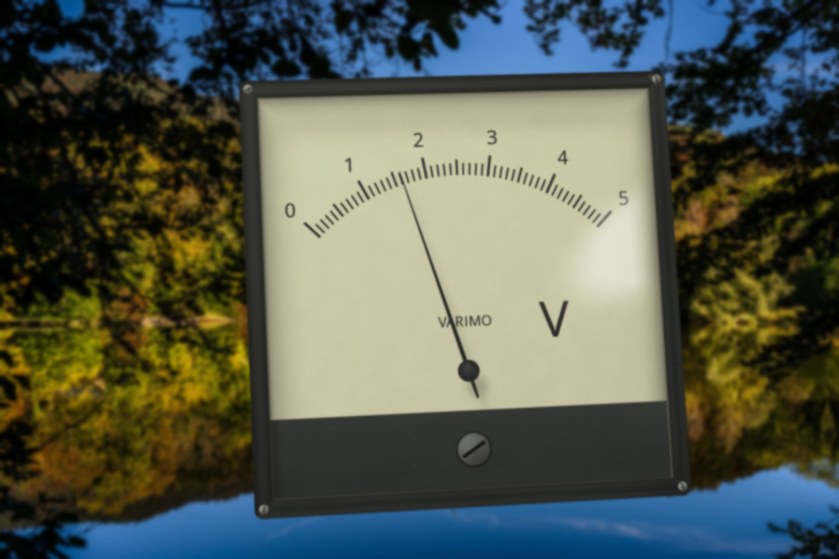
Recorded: {"value": 1.6, "unit": "V"}
